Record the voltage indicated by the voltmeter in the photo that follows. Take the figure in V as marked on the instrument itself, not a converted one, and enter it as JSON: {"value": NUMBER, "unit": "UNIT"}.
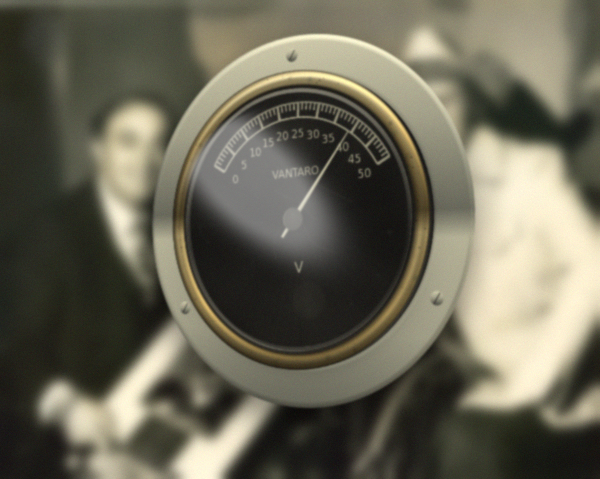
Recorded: {"value": 40, "unit": "V"}
